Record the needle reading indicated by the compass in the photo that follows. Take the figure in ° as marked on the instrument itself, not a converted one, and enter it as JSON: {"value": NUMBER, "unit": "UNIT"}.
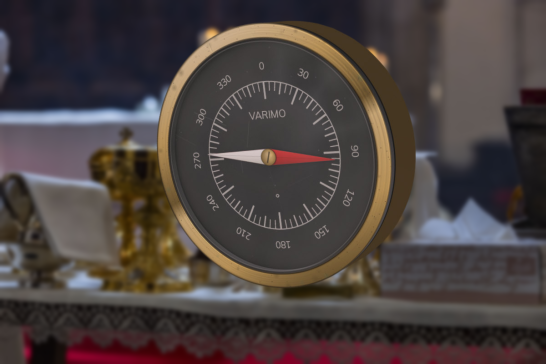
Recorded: {"value": 95, "unit": "°"}
